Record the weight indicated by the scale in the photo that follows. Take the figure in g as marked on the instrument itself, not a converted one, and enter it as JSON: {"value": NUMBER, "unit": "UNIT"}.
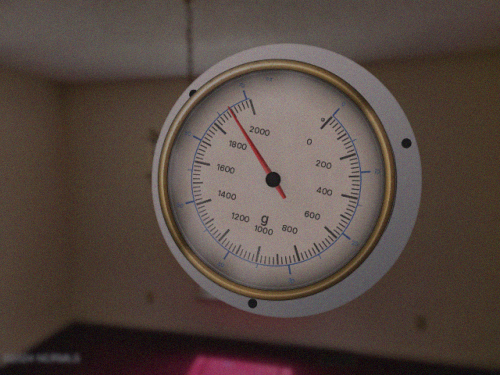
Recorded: {"value": 1900, "unit": "g"}
